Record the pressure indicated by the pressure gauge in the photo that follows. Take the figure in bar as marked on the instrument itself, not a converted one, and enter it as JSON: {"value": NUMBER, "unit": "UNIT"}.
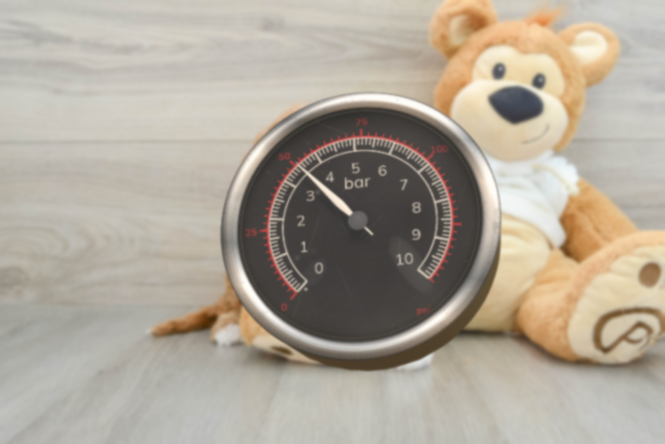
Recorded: {"value": 3.5, "unit": "bar"}
